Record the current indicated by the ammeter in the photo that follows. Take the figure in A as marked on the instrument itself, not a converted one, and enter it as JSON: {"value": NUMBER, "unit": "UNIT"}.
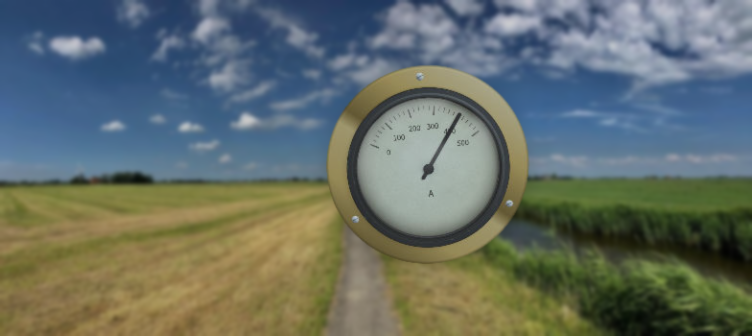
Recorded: {"value": 400, "unit": "A"}
